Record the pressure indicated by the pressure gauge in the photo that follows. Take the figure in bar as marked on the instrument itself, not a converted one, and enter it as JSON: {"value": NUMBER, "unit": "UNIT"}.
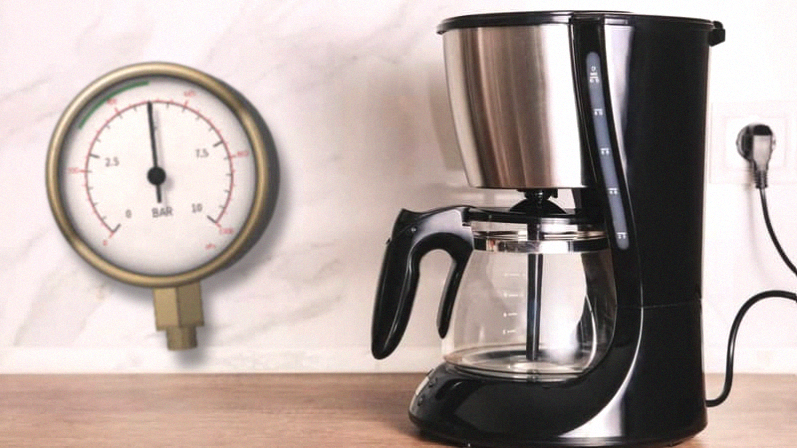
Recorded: {"value": 5, "unit": "bar"}
